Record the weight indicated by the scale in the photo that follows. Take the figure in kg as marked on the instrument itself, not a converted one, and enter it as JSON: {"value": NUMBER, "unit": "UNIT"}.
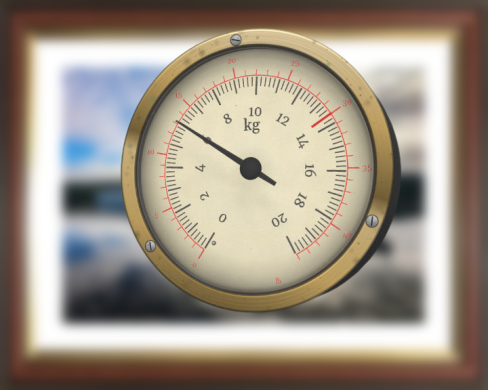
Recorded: {"value": 6, "unit": "kg"}
